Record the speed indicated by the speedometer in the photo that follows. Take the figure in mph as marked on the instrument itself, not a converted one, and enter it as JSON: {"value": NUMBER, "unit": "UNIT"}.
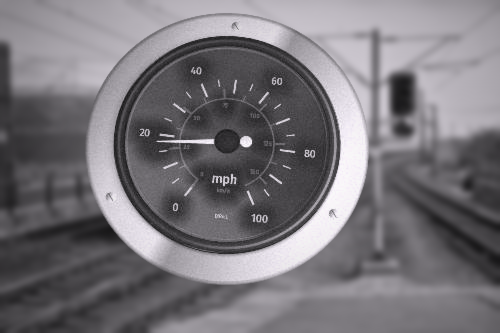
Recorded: {"value": 17.5, "unit": "mph"}
